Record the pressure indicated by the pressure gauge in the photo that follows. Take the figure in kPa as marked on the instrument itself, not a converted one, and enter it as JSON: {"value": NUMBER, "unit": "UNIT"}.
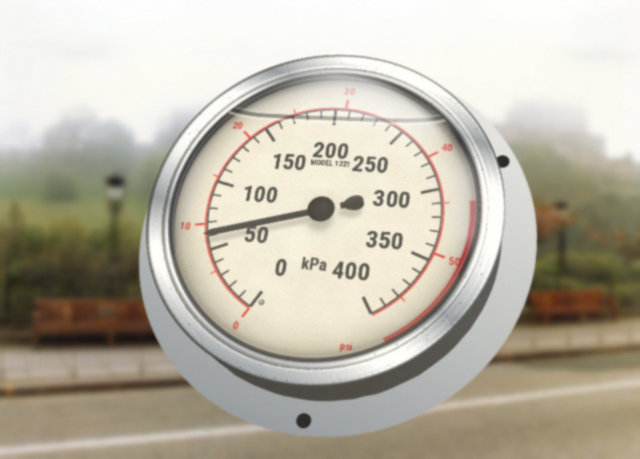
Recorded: {"value": 60, "unit": "kPa"}
